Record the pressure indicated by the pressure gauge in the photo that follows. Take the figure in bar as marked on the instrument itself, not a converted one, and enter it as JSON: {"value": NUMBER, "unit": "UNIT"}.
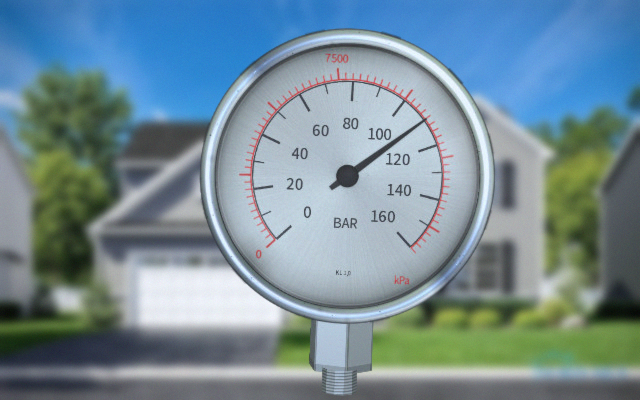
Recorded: {"value": 110, "unit": "bar"}
